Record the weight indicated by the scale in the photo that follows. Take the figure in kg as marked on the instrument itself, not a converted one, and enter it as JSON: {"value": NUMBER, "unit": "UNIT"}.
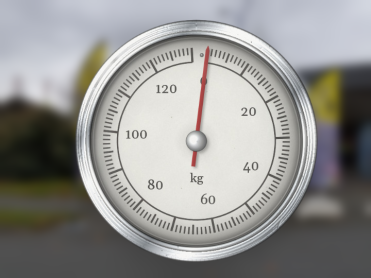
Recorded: {"value": 0, "unit": "kg"}
